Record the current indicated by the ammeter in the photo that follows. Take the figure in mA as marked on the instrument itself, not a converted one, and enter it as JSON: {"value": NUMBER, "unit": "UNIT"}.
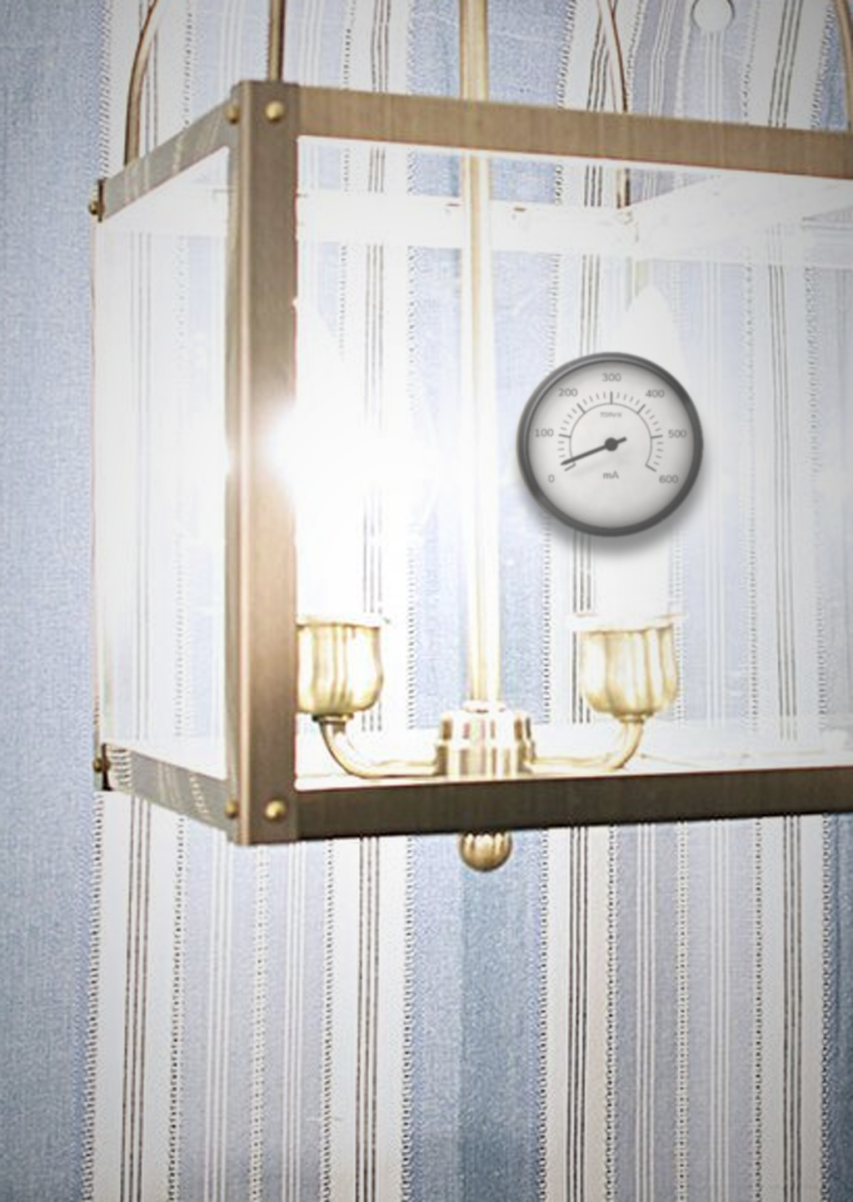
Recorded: {"value": 20, "unit": "mA"}
